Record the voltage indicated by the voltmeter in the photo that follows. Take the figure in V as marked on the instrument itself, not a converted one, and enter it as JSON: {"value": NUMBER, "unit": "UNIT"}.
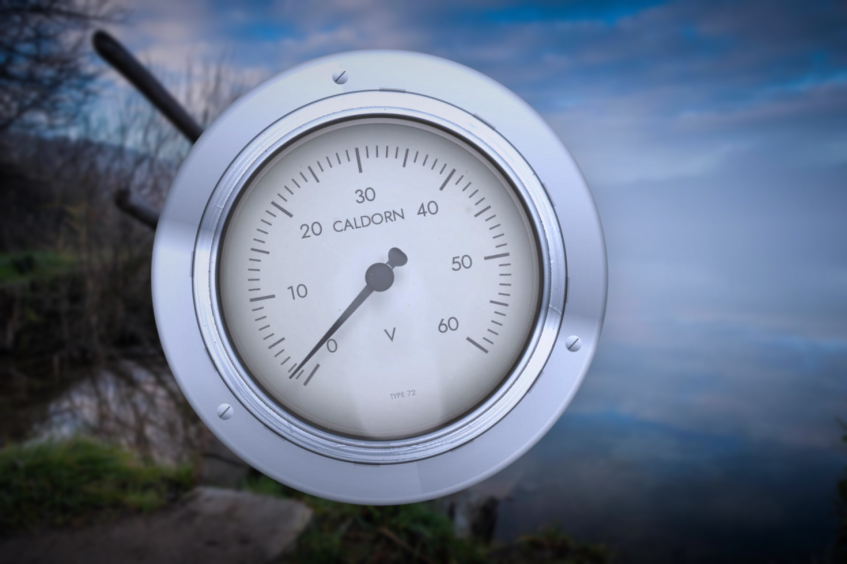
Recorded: {"value": 1.5, "unit": "V"}
